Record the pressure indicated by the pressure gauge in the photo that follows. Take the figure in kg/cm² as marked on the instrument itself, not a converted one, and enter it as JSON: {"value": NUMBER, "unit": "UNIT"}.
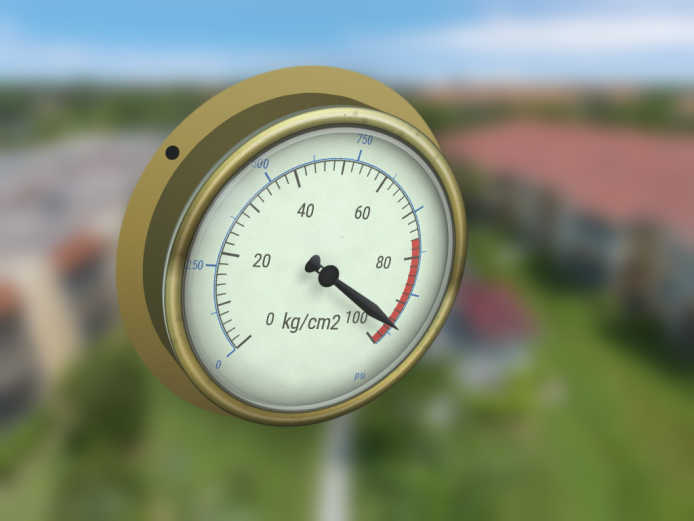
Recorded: {"value": 95, "unit": "kg/cm²"}
